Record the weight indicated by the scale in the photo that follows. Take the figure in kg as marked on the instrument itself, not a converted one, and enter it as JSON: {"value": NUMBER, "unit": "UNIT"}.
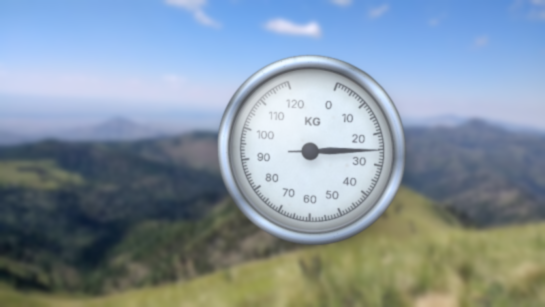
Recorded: {"value": 25, "unit": "kg"}
